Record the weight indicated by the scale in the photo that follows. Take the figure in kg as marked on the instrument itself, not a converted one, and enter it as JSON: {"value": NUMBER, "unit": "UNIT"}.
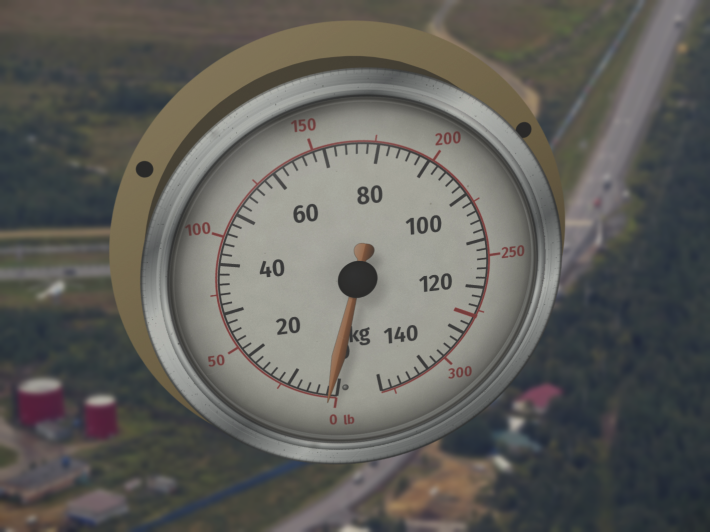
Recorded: {"value": 2, "unit": "kg"}
